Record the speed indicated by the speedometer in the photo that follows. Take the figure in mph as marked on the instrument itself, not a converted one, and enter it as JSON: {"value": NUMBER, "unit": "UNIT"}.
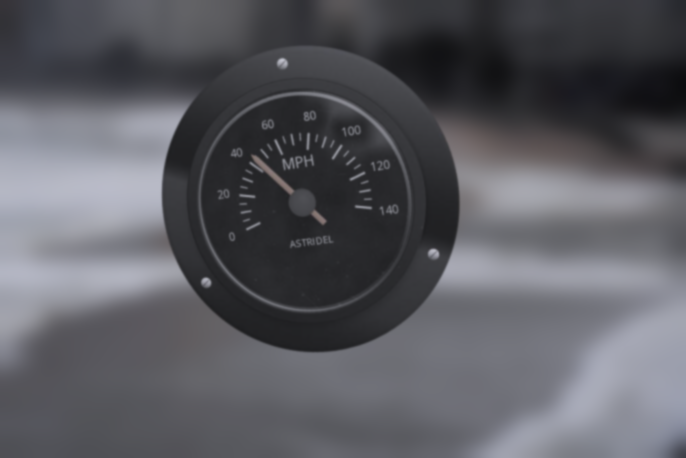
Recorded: {"value": 45, "unit": "mph"}
